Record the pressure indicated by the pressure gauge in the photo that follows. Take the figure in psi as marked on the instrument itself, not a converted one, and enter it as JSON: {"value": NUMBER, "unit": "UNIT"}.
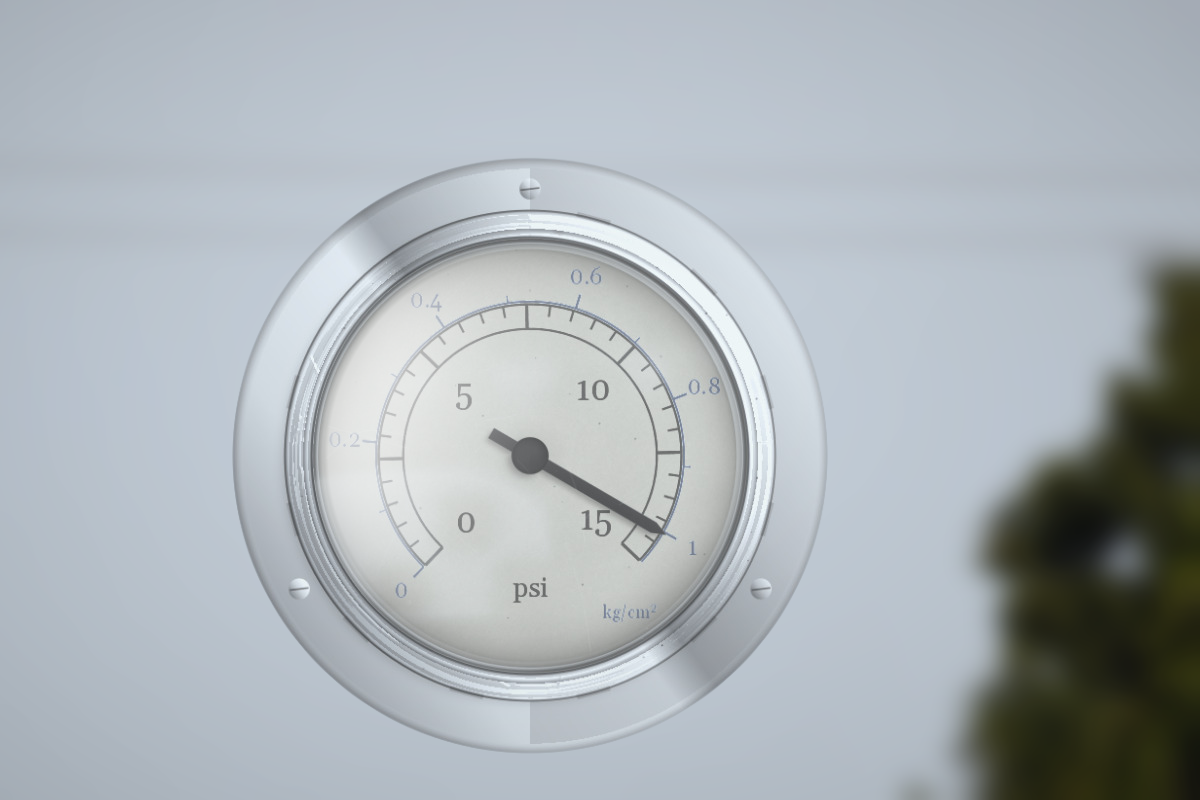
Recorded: {"value": 14.25, "unit": "psi"}
